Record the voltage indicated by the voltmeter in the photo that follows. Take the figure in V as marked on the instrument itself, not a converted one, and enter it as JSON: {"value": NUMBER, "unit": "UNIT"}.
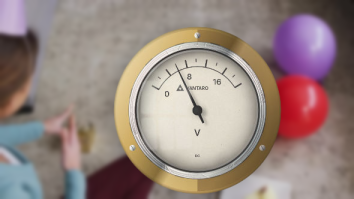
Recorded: {"value": 6, "unit": "V"}
